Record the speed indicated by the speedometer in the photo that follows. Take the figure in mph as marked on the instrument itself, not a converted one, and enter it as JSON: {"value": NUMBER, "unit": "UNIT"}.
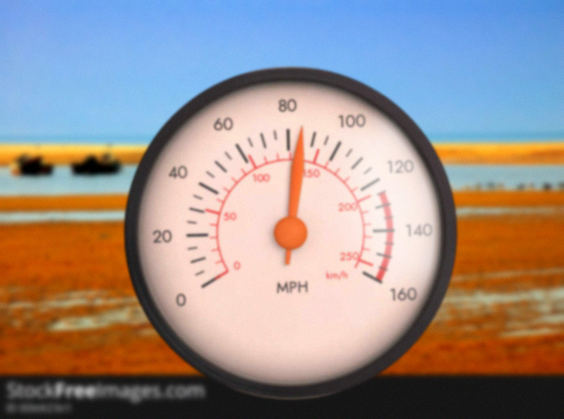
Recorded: {"value": 85, "unit": "mph"}
